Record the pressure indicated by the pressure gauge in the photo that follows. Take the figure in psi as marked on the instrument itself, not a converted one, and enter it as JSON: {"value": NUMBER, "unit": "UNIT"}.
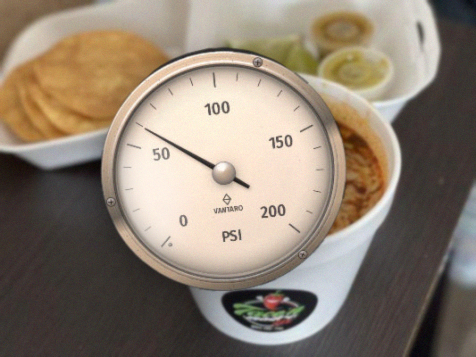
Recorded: {"value": 60, "unit": "psi"}
